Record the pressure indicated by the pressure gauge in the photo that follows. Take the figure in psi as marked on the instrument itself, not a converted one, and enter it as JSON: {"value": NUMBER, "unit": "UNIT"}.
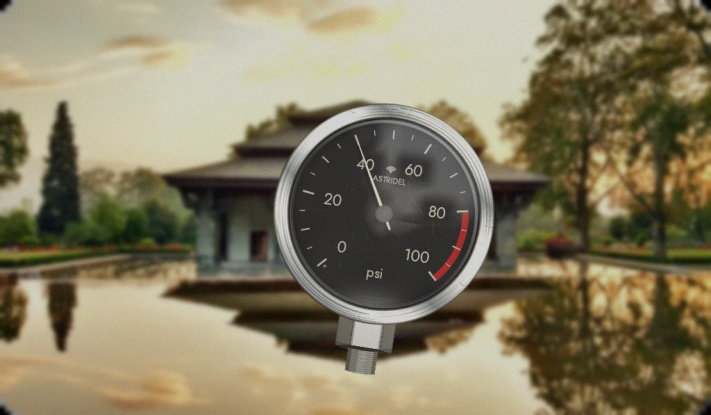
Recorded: {"value": 40, "unit": "psi"}
